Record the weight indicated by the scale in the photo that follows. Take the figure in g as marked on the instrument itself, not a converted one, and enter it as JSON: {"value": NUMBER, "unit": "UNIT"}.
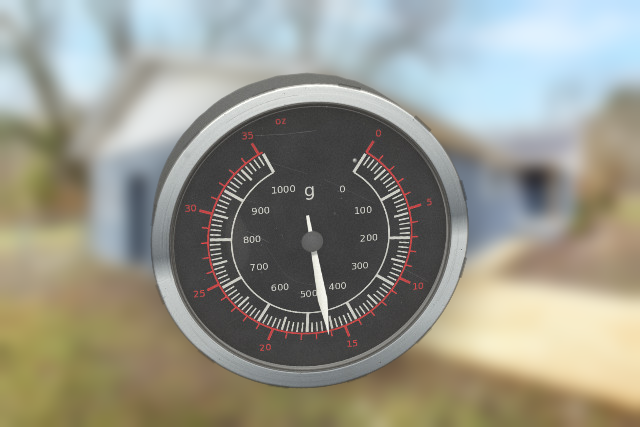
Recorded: {"value": 460, "unit": "g"}
